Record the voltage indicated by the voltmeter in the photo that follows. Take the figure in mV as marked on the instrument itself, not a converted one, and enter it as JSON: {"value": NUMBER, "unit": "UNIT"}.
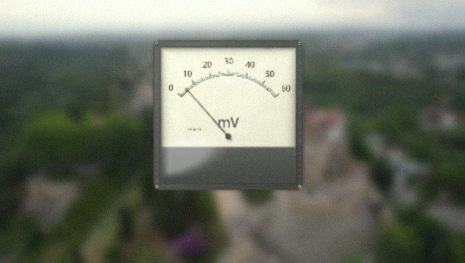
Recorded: {"value": 5, "unit": "mV"}
